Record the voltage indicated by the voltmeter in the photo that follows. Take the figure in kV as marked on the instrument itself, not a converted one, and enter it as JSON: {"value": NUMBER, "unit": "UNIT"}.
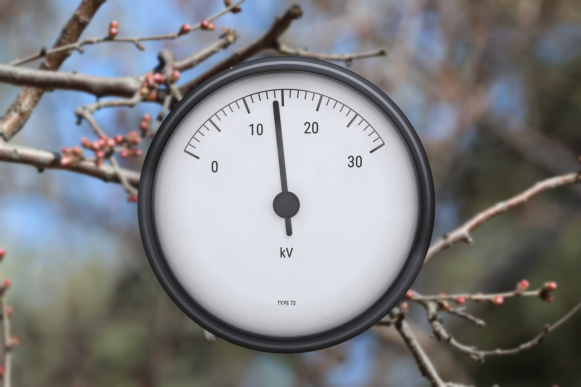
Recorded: {"value": 14, "unit": "kV"}
